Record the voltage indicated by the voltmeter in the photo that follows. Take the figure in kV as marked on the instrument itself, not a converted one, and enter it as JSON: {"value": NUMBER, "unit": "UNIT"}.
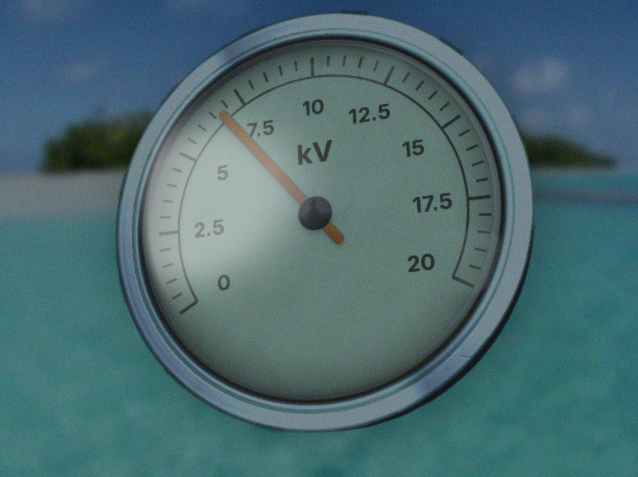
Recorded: {"value": 6.75, "unit": "kV"}
